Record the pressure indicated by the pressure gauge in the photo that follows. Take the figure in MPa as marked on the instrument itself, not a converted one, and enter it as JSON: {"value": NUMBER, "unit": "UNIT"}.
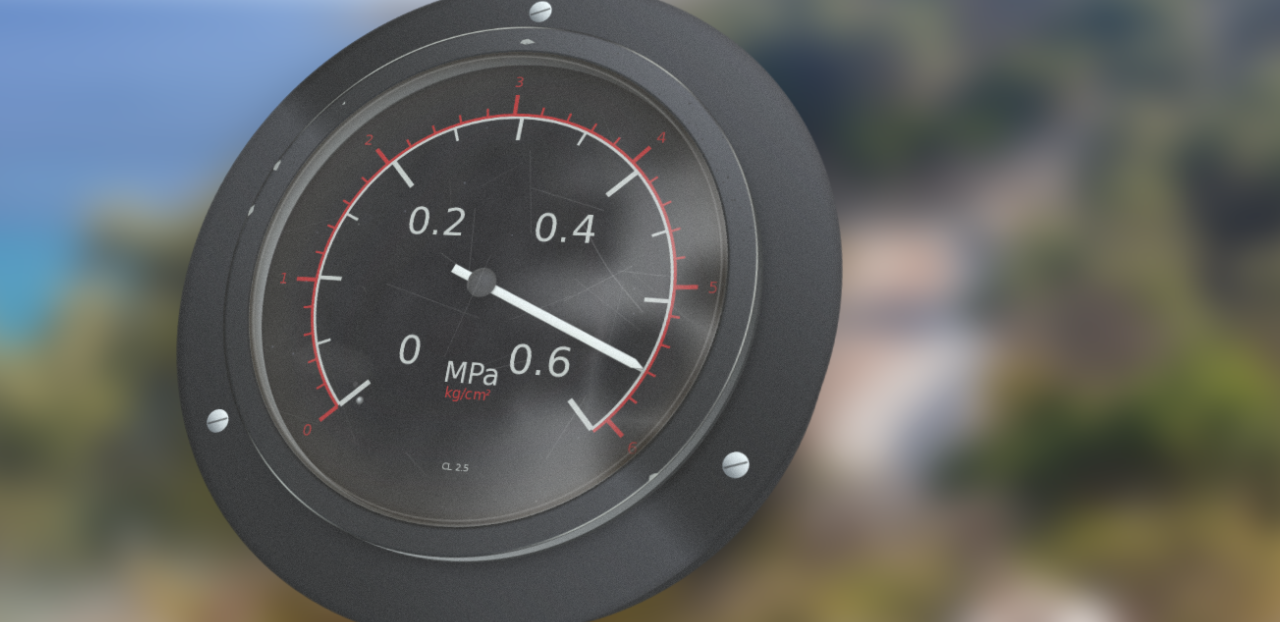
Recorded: {"value": 0.55, "unit": "MPa"}
